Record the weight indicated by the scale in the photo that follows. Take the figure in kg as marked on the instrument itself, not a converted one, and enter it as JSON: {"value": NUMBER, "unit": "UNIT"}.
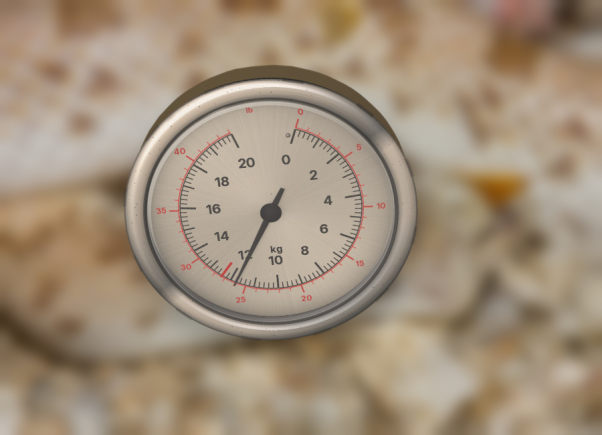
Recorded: {"value": 11.8, "unit": "kg"}
